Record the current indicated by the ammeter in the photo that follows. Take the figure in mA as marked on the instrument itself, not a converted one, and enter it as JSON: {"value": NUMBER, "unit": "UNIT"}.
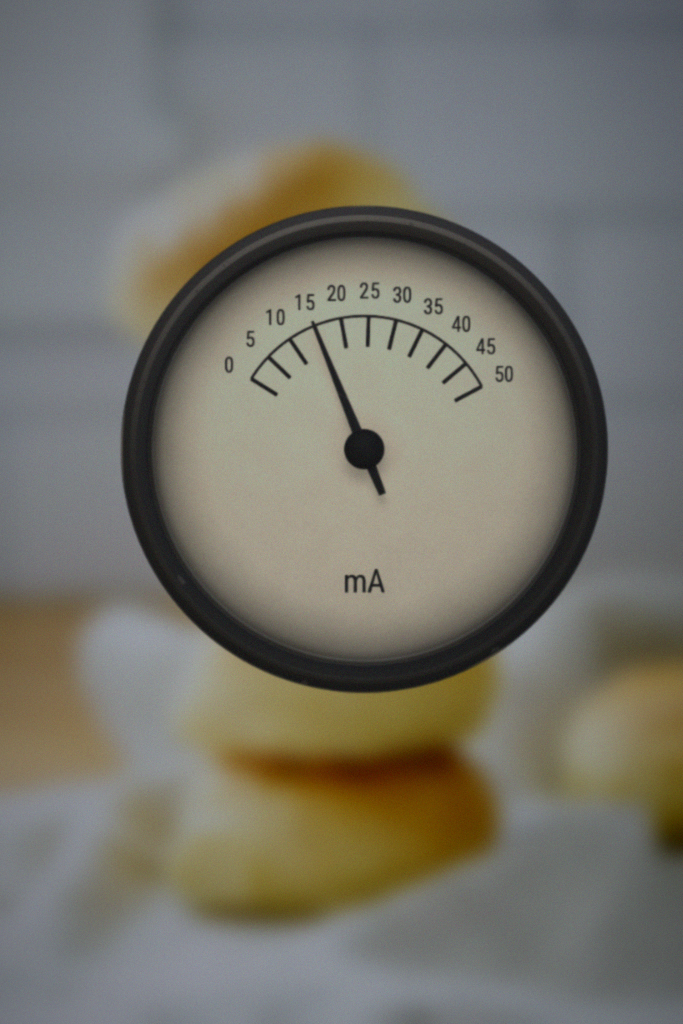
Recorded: {"value": 15, "unit": "mA"}
